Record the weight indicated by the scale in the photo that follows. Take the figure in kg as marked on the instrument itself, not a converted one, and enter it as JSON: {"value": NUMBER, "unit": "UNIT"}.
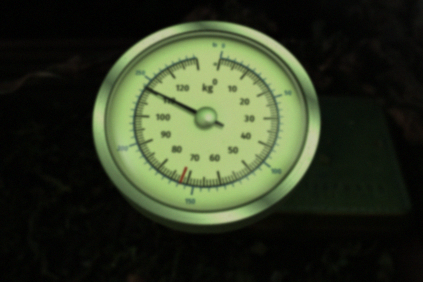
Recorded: {"value": 110, "unit": "kg"}
